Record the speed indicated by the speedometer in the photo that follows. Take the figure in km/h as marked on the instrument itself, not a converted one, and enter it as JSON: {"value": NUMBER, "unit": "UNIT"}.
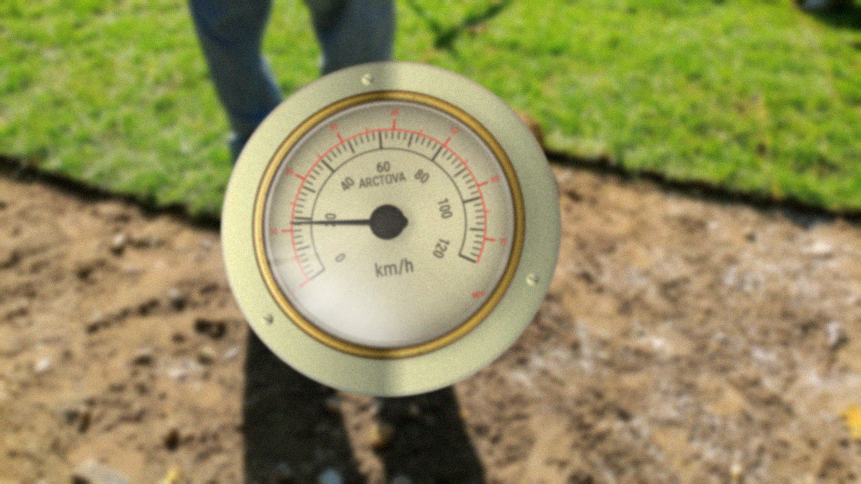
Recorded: {"value": 18, "unit": "km/h"}
